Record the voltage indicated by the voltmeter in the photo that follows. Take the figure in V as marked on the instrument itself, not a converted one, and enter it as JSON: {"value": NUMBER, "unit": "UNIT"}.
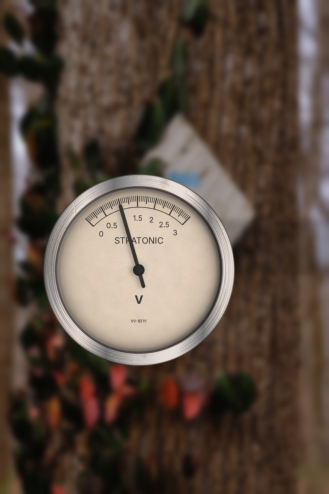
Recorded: {"value": 1, "unit": "V"}
